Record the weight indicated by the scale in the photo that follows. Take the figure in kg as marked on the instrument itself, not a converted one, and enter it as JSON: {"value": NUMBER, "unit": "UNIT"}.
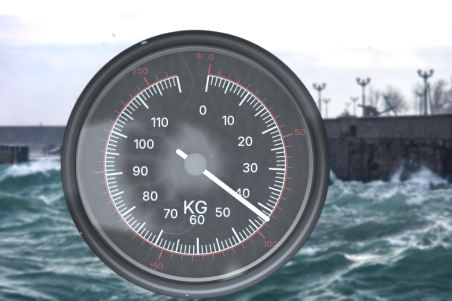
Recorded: {"value": 42, "unit": "kg"}
